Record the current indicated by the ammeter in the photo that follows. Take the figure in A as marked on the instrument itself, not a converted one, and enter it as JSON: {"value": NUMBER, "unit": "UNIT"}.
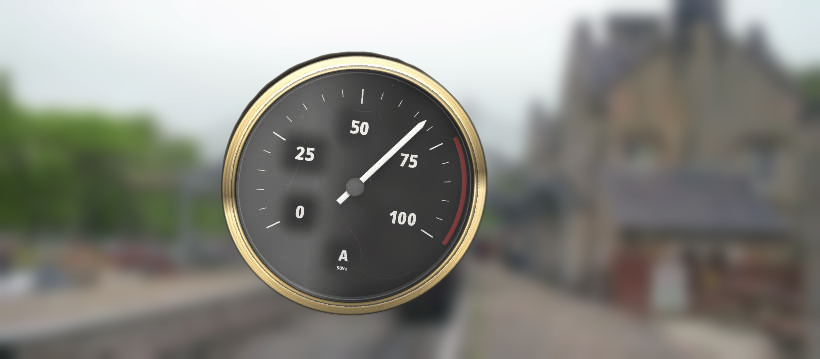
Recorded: {"value": 67.5, "unit": "A"}
